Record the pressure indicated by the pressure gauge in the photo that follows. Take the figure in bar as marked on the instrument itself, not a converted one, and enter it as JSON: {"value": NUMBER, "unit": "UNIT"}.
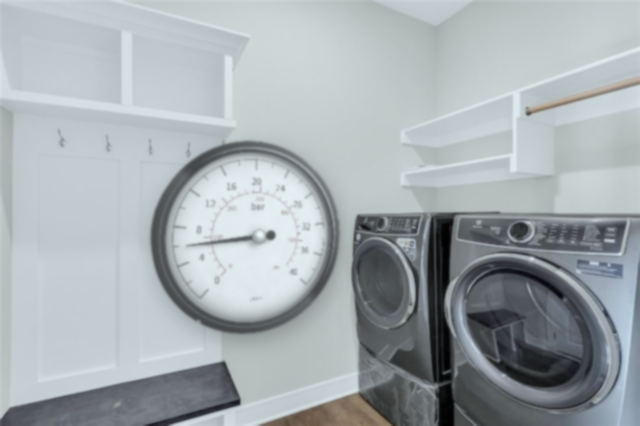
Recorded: {"value": 6, "unit": "bar"}
